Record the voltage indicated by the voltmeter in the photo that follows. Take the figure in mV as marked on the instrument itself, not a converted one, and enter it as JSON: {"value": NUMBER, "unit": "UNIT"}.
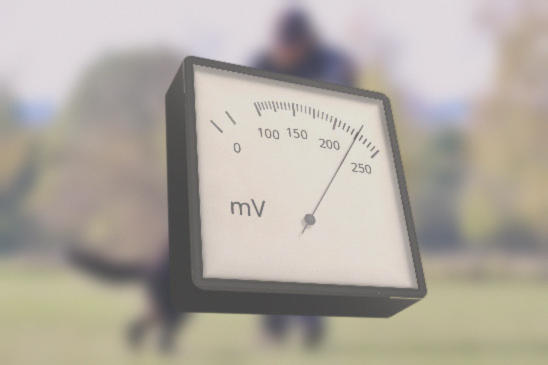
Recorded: {"value": 225, "unit": "mV"}
